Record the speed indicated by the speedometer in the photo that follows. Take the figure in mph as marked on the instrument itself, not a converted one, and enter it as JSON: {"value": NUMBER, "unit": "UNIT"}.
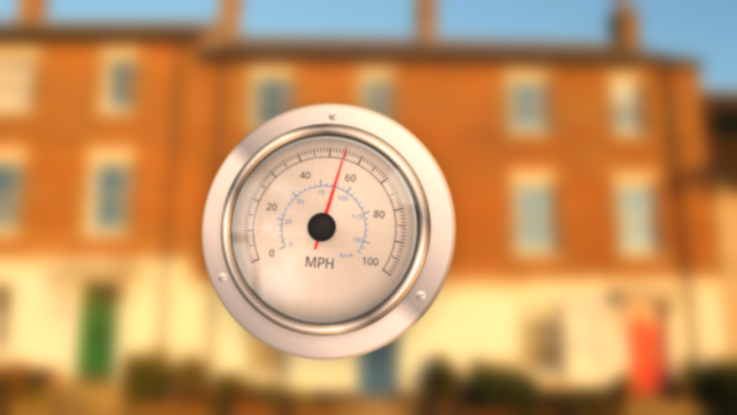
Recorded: {"value": 55, "unit": "mph"}
